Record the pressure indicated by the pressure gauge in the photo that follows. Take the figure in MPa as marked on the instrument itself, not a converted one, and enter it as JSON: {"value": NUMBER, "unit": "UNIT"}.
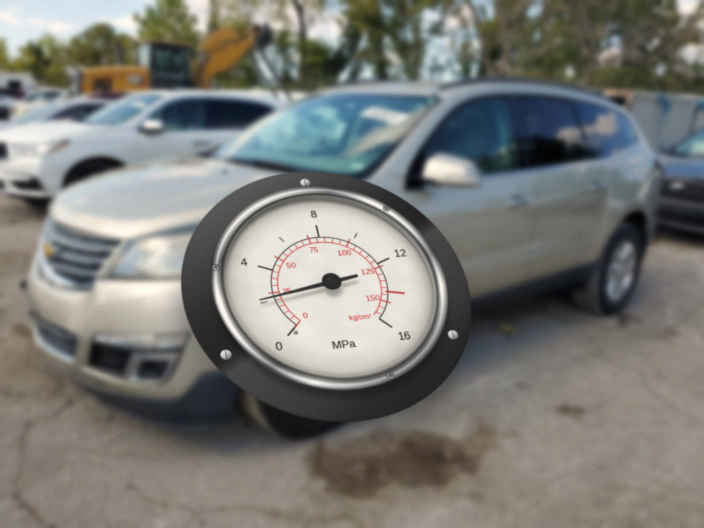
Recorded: {"value": 2, "unit": "MPa"}
